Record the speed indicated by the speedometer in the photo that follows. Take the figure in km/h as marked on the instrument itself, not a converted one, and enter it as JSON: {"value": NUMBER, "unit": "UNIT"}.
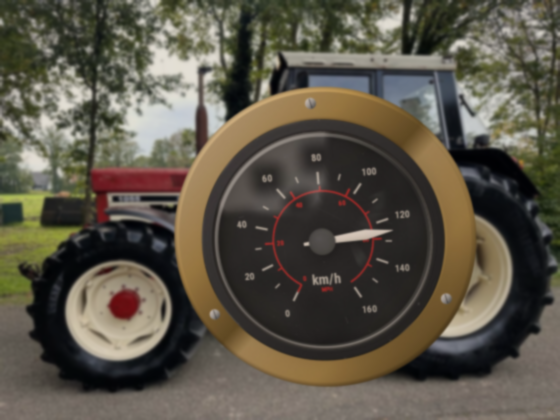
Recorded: {"value": 125, "unit": "km/h"}
